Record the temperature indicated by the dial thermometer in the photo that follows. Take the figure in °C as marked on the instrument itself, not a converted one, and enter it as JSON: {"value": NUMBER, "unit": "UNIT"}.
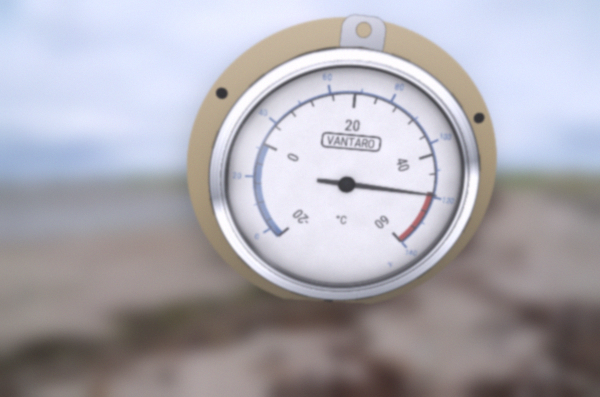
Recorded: {"value": 48, "unit": "°C"}
